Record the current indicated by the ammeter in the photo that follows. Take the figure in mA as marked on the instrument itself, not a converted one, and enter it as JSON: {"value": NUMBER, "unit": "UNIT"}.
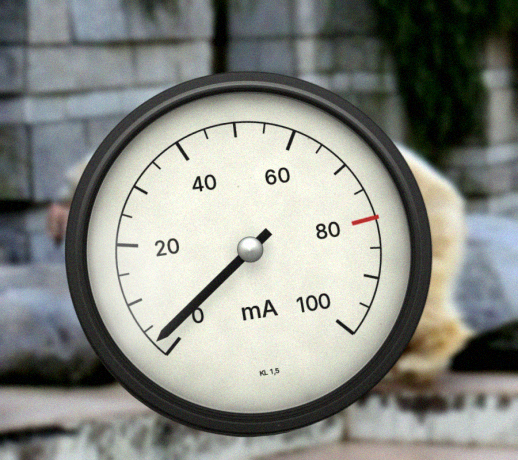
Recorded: {"value": 2.5, "unit": "mA"}
